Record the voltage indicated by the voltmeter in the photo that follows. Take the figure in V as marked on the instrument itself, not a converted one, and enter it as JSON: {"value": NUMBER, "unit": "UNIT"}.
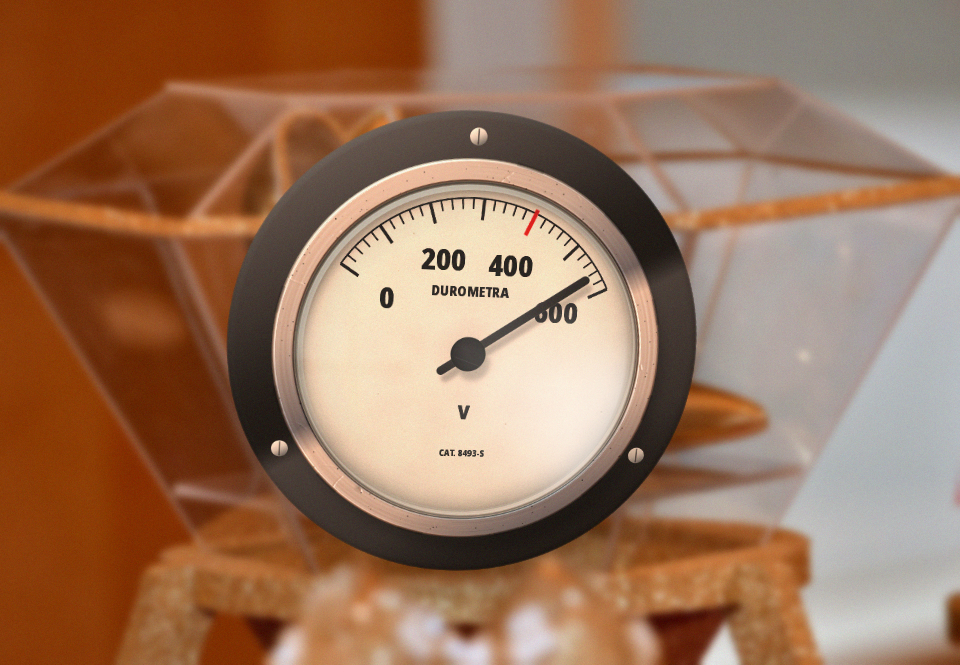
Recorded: {"value": 560, "unit": "V"}
